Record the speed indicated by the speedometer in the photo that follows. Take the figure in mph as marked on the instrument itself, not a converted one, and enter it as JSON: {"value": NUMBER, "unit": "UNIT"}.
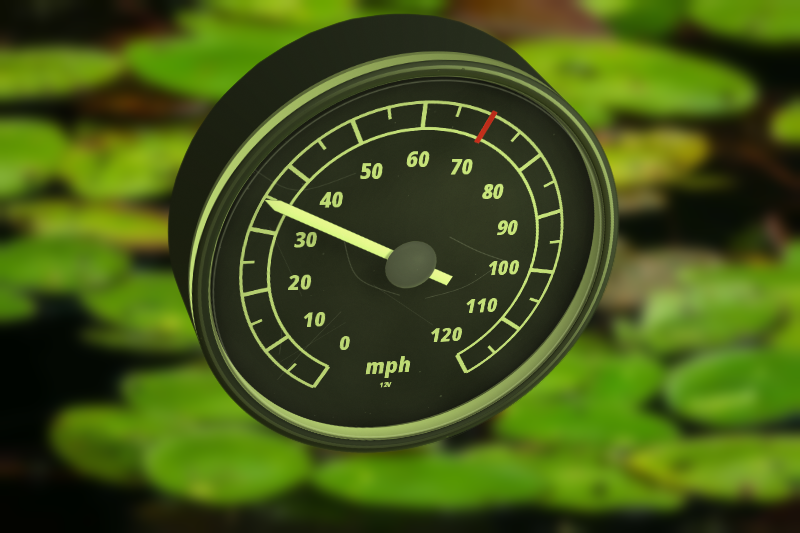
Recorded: {"value": 35, "unit": "mph"}
